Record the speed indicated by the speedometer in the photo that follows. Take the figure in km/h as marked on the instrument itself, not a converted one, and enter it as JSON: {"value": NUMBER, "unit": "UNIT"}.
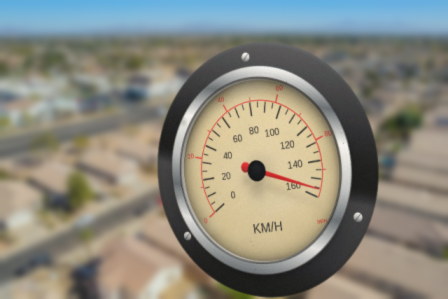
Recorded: {"value": 155, "unit": "km/h"}
